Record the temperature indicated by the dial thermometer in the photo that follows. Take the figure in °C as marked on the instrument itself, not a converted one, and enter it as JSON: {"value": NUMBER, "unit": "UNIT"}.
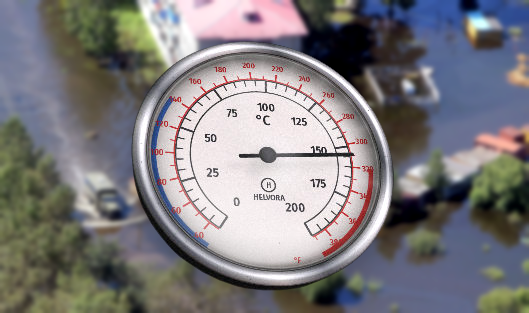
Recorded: {"value": 155, "unit": "°C"}
